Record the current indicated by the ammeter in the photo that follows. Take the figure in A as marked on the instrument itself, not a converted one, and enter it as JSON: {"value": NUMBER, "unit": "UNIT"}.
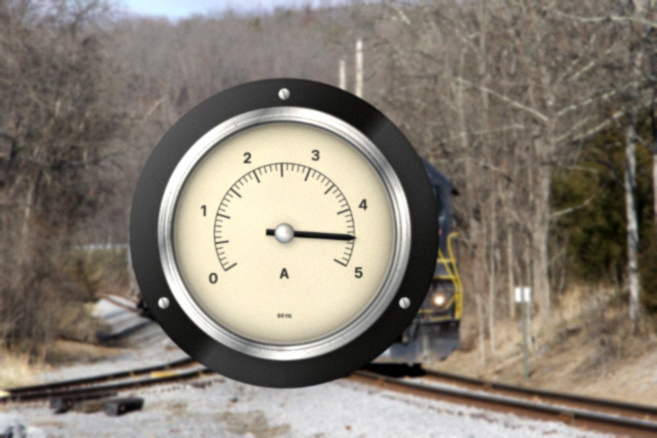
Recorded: {"value": 4.5, "unit": "A"}
